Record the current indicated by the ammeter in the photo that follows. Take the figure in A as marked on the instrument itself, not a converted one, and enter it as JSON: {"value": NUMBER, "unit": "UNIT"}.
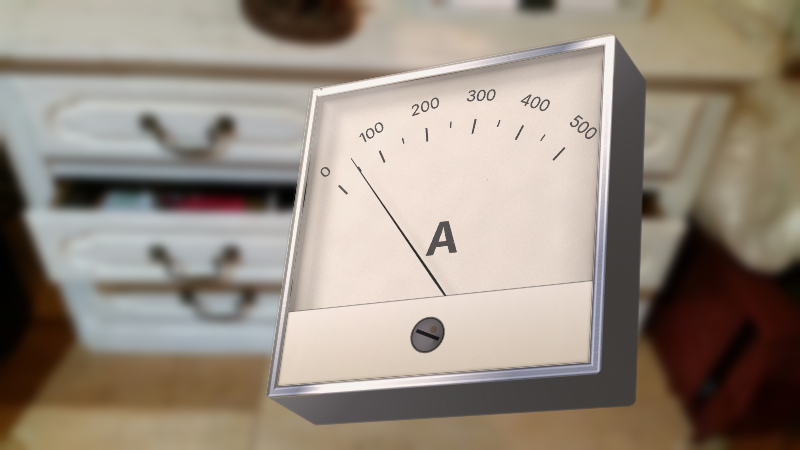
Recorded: {"value": 50, "unit": "A"}
